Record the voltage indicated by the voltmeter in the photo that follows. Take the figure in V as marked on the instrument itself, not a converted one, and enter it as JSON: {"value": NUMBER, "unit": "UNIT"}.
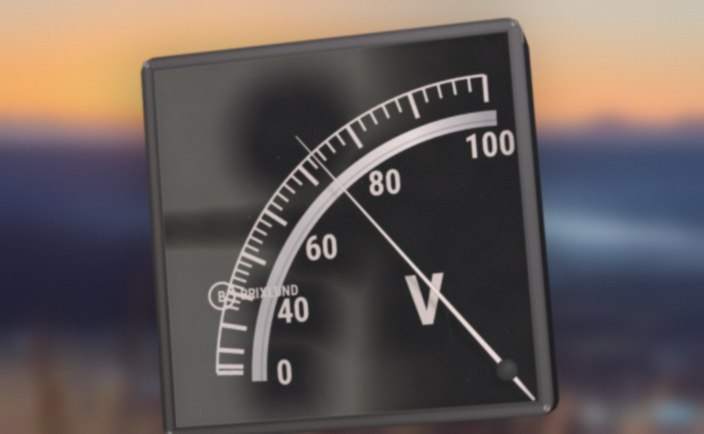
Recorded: {"value": 73, "unit": "V"}
